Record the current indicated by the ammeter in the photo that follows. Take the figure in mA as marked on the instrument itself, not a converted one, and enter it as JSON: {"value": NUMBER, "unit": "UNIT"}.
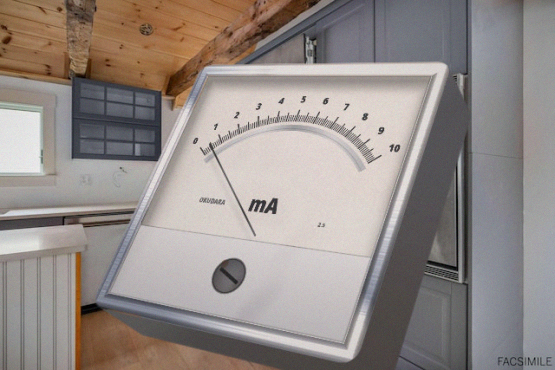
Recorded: {"value": 0.5, "unit": "mA"}
